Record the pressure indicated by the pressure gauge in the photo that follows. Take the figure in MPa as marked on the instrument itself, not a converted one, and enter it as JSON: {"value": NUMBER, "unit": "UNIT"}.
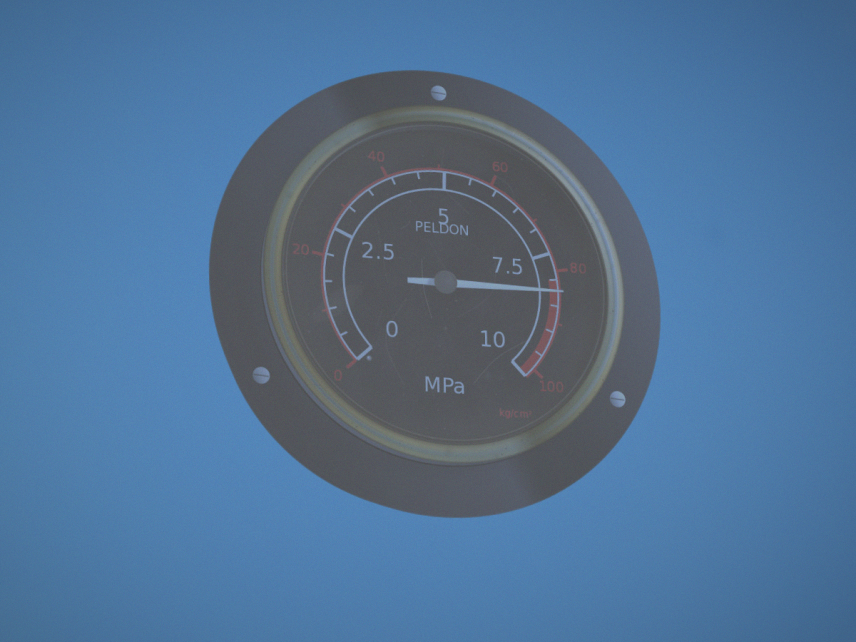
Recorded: {"value": 8.25, "unit": "MPa"}
